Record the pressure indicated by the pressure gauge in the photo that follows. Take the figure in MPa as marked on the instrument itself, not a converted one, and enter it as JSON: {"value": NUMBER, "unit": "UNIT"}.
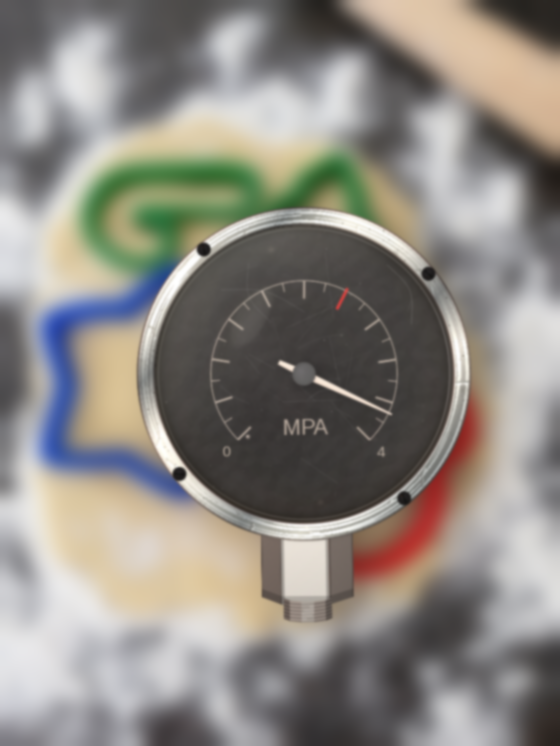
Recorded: {"value": 3.7, "unit": "MPa"}
